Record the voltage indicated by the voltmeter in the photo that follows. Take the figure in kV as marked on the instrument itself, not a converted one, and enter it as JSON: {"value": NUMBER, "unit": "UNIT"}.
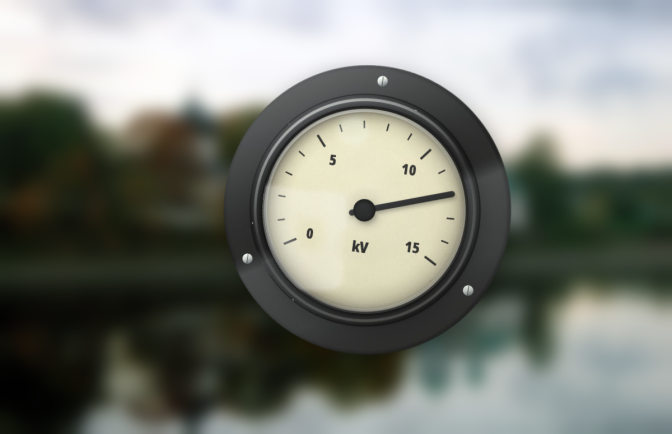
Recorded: {"value": 12, "unit": "kV"}
